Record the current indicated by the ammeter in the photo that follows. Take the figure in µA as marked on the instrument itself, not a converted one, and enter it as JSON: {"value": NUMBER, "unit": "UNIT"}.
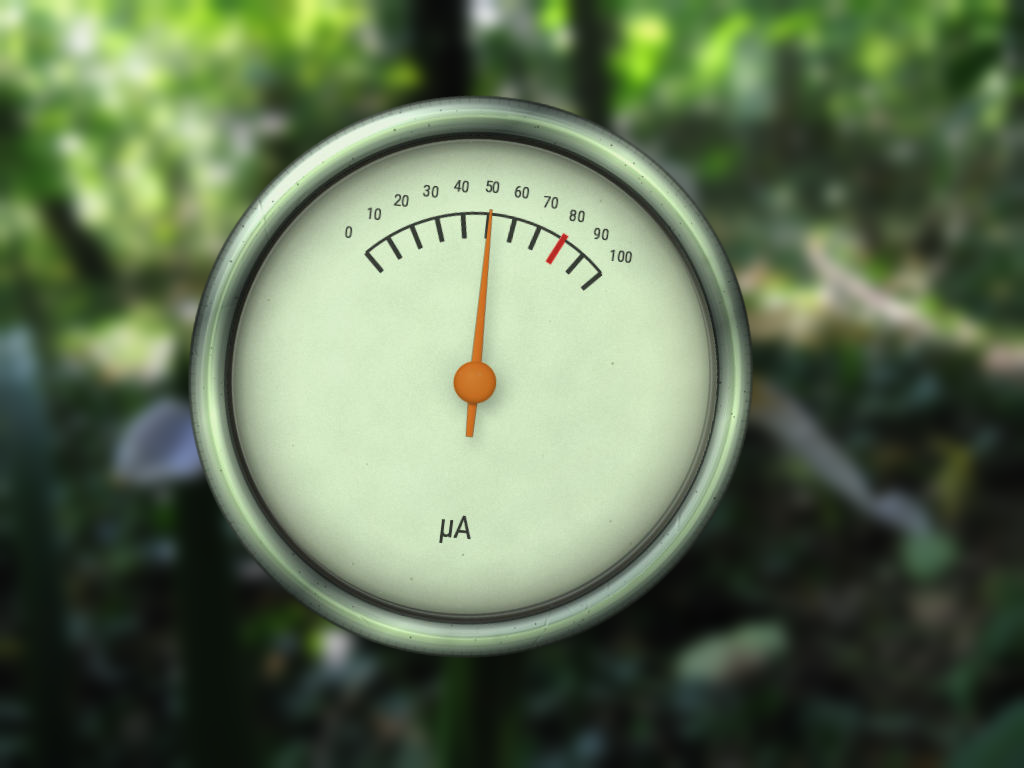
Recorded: {"value": 50, "unit": "µA"}
